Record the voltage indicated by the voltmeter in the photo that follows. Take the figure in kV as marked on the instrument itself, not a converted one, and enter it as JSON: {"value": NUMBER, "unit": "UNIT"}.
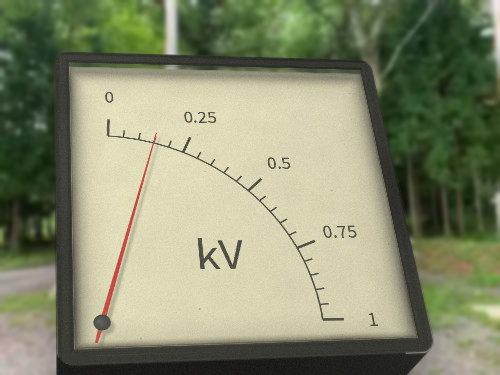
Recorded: {"value": 0.15, "unit": "kV"}
